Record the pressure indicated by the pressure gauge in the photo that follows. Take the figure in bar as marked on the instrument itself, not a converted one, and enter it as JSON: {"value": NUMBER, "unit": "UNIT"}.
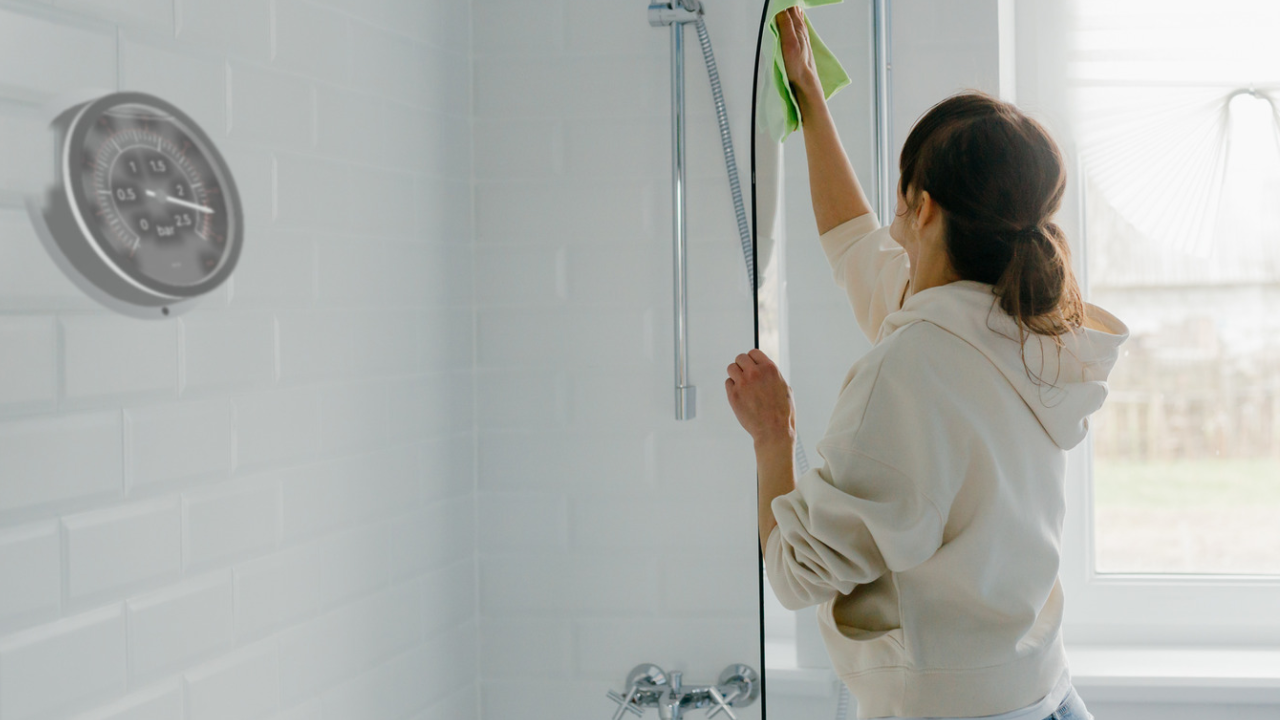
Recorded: {"value": 2.25, "unit": "bar"}
